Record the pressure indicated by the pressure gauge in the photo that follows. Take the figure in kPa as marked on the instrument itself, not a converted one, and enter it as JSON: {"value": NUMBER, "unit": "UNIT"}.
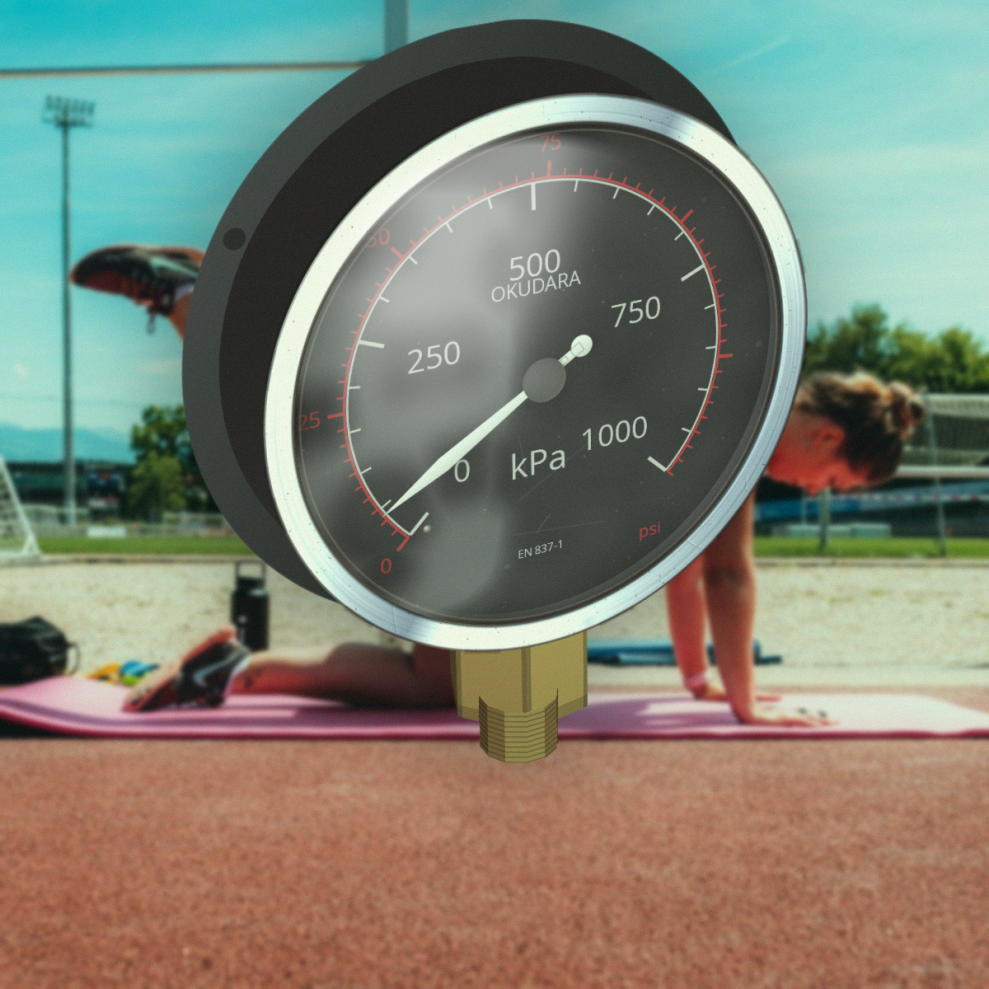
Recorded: {"value": 50, "unit": "kPa"}
